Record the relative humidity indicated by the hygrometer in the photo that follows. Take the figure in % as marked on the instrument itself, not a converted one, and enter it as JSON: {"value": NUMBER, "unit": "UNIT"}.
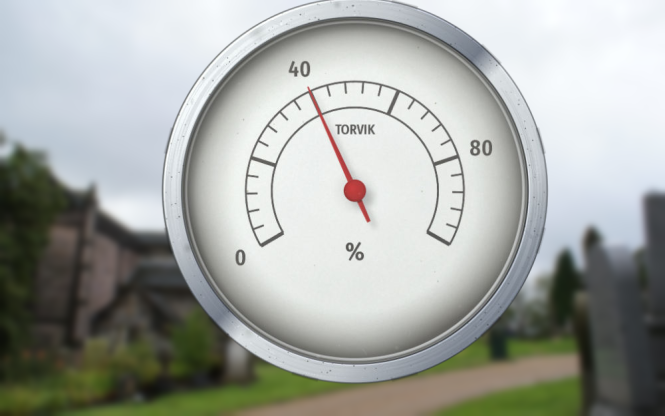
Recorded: {"value": 40, "unit": "%"}
